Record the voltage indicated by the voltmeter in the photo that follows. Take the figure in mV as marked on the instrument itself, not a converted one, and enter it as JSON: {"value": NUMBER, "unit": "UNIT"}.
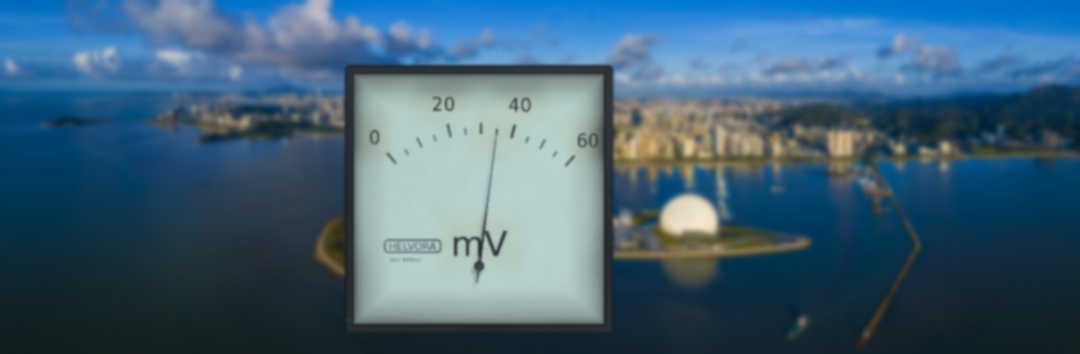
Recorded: {"value": 35, "unit": "mV"}
